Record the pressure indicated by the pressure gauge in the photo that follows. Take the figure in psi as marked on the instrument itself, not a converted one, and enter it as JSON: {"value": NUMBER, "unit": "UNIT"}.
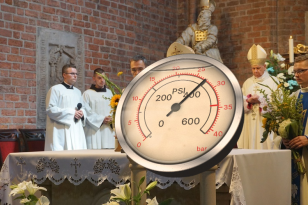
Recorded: {"value": 400, "unit": "psi"}
